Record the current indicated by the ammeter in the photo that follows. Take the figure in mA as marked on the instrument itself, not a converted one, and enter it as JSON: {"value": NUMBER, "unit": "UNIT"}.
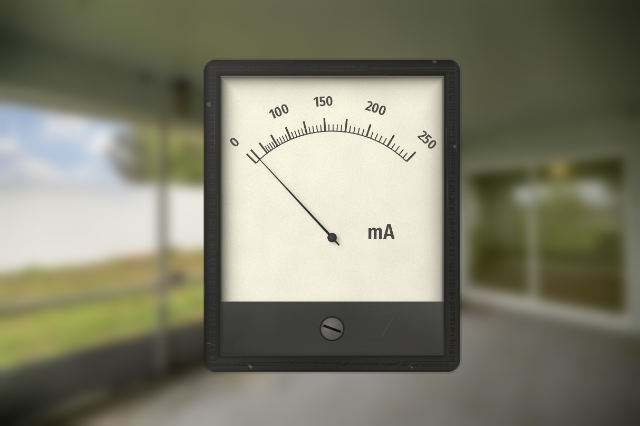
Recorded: {"value": 25, "unit": "mA"}
